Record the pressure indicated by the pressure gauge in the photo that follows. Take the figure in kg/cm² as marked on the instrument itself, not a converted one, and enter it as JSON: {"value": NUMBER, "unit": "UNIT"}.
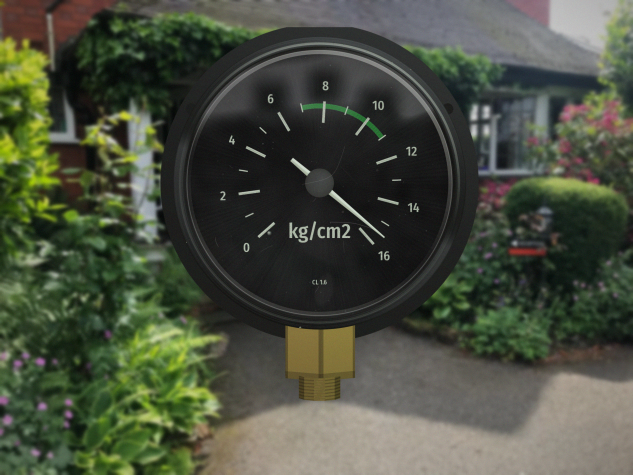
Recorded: {"value": 15.5, "unit": "kg/cm²"}
